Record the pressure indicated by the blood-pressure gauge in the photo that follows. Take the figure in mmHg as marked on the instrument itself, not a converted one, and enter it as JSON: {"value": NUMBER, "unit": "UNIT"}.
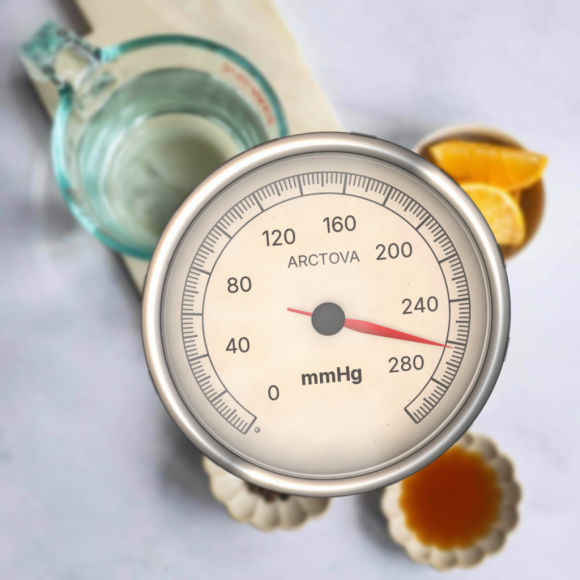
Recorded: {"value": 262, "unit": "mmHg"}
